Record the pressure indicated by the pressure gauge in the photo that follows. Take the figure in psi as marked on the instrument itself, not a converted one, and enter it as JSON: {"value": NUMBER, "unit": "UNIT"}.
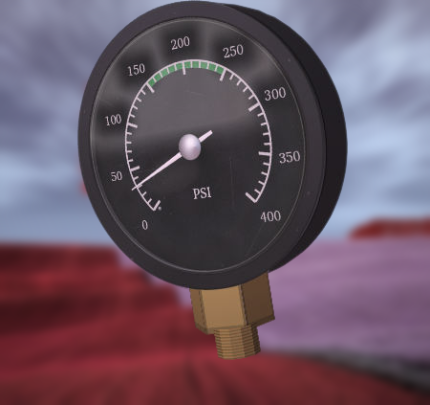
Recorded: {"value": 30, "unit": "psi"}
